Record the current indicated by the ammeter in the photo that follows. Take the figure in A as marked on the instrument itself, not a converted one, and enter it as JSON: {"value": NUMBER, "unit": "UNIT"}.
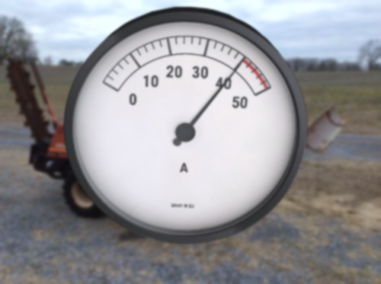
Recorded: {"value": 40, "unit": "A"}
